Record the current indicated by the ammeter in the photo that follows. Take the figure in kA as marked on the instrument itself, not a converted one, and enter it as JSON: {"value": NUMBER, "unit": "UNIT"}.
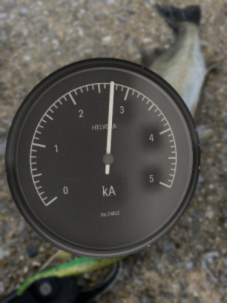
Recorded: {"value": 2.7, "unit": "kA"}
